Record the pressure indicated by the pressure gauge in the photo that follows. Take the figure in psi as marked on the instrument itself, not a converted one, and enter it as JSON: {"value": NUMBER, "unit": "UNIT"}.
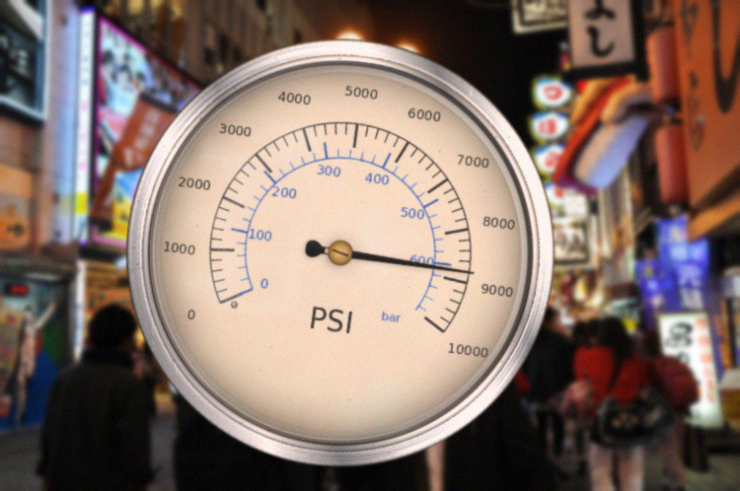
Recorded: {"value": 8800, "unit": "psi"}
